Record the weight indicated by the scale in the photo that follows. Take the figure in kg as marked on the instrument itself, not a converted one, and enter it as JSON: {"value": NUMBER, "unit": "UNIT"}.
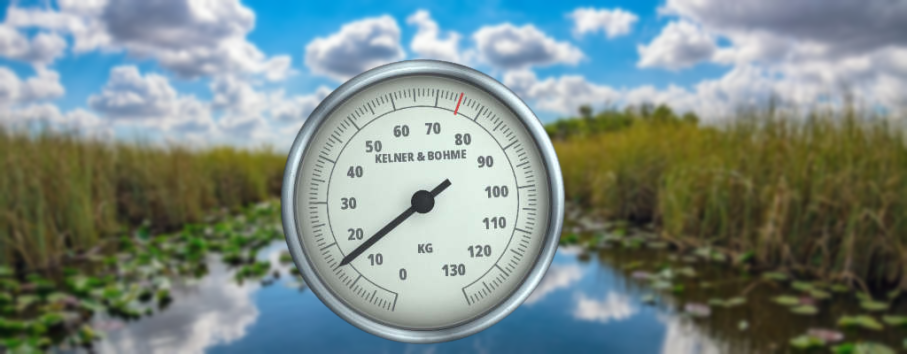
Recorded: {"value": 15, "unit": "kg"}
